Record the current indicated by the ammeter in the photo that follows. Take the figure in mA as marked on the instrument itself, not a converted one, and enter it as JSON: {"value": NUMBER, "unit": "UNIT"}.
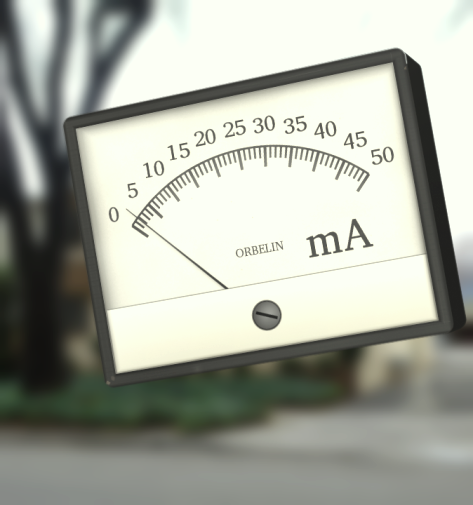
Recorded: {"value": 2, "unit": "mA"}
